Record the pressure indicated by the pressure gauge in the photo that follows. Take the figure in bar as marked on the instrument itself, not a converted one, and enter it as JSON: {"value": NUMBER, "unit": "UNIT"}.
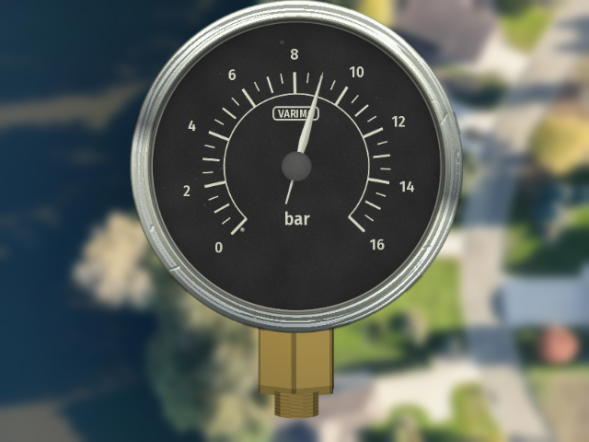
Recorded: {"value": 9, "unit": "bar"}
